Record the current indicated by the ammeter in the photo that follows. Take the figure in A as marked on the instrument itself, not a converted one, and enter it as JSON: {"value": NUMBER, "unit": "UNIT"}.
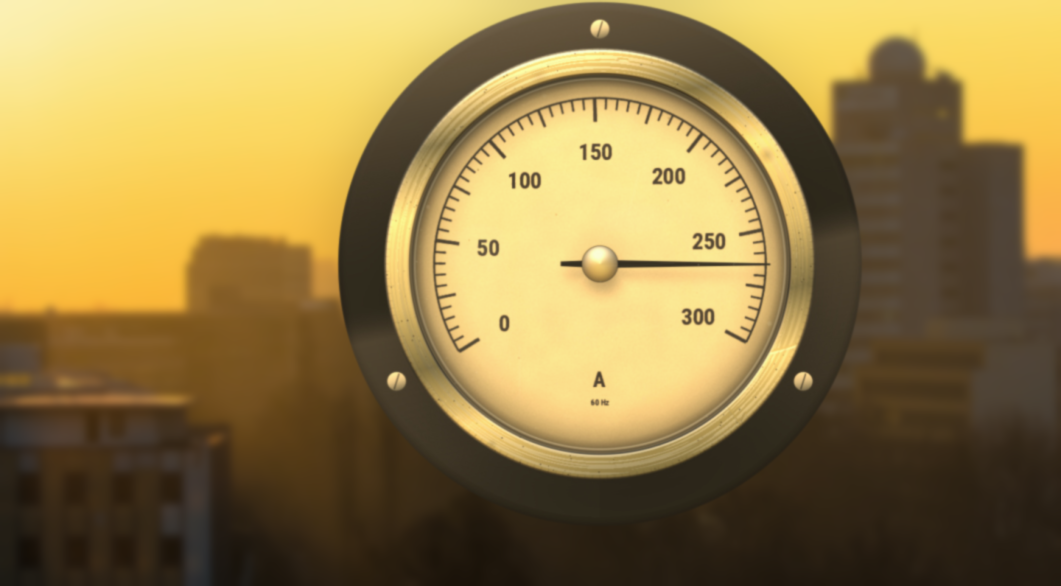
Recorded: {"value": 265, "unit": "A"}
